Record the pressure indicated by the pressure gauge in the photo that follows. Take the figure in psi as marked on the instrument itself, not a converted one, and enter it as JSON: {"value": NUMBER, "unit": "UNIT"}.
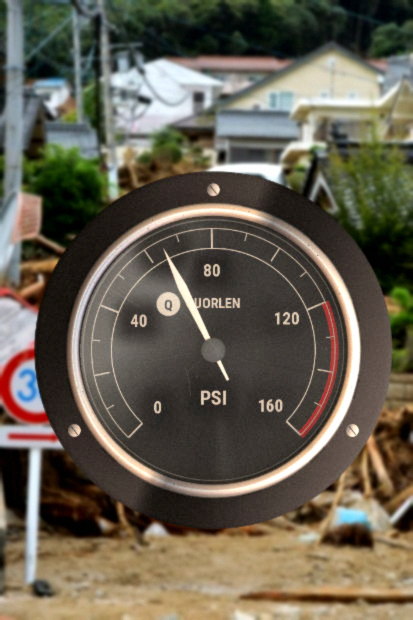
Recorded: {"value": 65, "unit": "psi"}
